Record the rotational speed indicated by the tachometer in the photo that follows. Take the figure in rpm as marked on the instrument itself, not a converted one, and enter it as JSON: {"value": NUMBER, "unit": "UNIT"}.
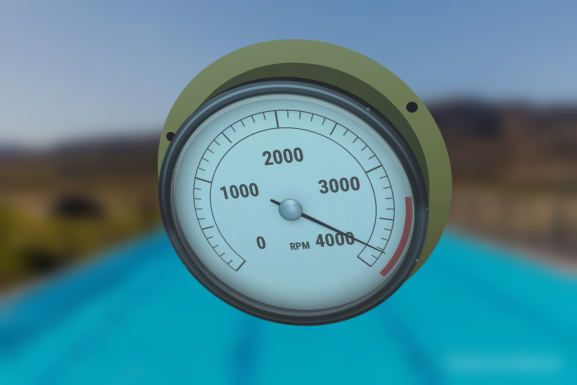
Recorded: {"value": 3800, "unit": "rpm"}
